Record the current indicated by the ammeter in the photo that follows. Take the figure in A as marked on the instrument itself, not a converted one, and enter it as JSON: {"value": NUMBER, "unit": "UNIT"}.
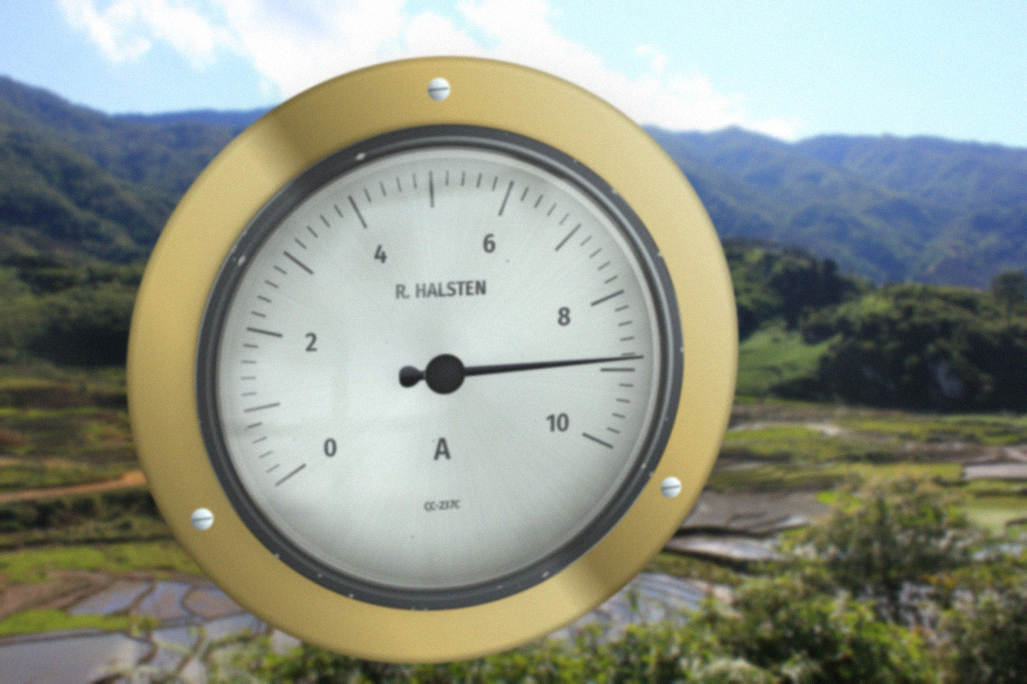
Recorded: {"value": 8.8, "unit": "A"}
